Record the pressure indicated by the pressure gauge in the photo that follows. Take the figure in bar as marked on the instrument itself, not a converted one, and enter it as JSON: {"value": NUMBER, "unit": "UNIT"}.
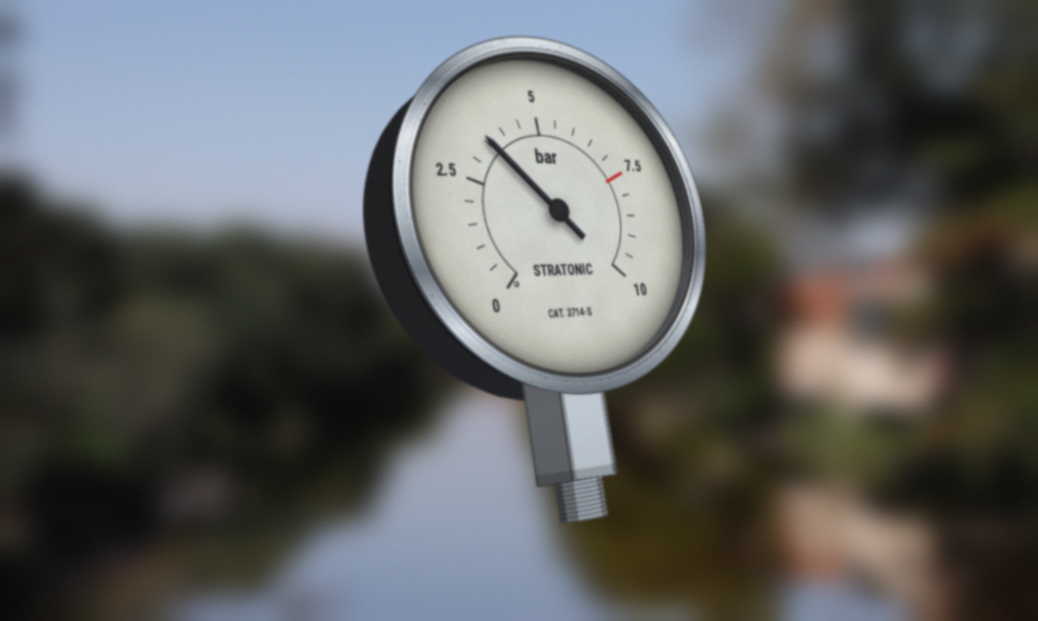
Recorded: {"value": 3.5, "unit": "bar"}
